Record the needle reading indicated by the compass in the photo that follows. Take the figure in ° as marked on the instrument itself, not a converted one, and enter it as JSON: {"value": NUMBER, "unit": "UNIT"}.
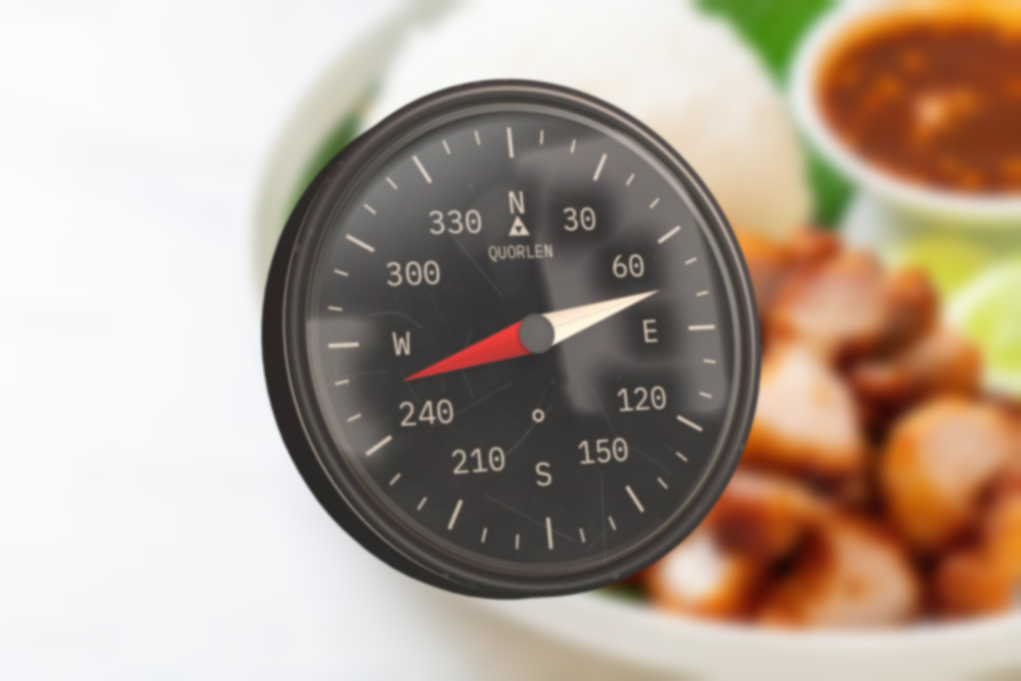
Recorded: {"value": 255, "unit": "°"}
